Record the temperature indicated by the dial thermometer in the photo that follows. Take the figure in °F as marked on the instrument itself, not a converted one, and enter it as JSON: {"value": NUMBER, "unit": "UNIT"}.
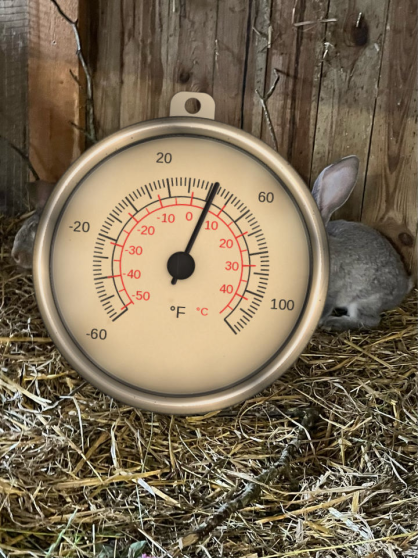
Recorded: {"value": 42, "unit": "°F"}
